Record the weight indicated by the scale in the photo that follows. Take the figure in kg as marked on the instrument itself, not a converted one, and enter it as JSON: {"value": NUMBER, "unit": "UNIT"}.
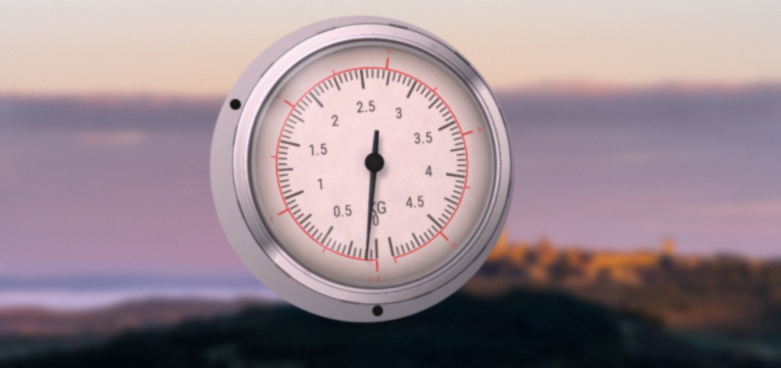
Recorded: {"value": 0.1, "unit": "kg"}
